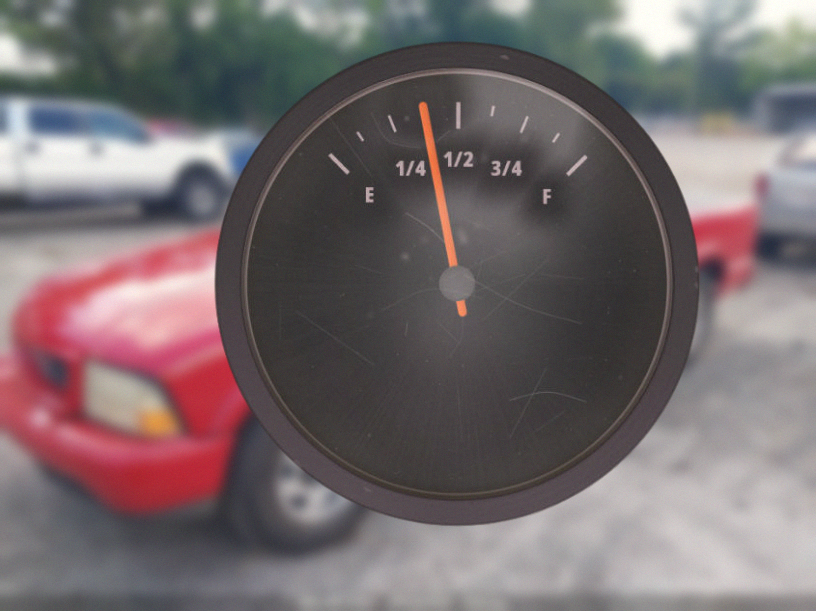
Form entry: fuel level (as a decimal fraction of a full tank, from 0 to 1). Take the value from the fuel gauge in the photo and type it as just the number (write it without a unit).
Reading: 0.375
